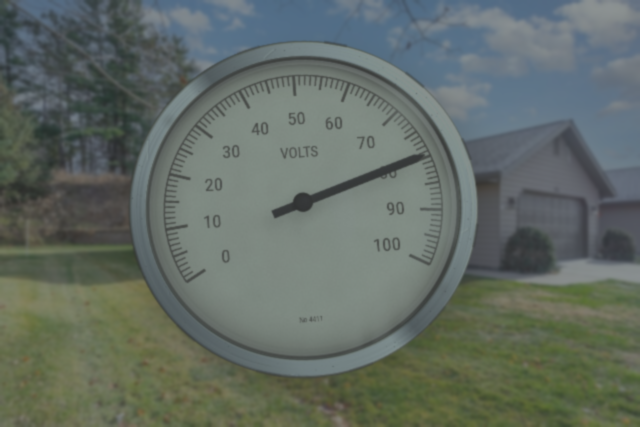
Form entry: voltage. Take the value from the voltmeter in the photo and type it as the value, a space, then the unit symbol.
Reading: 80 V
